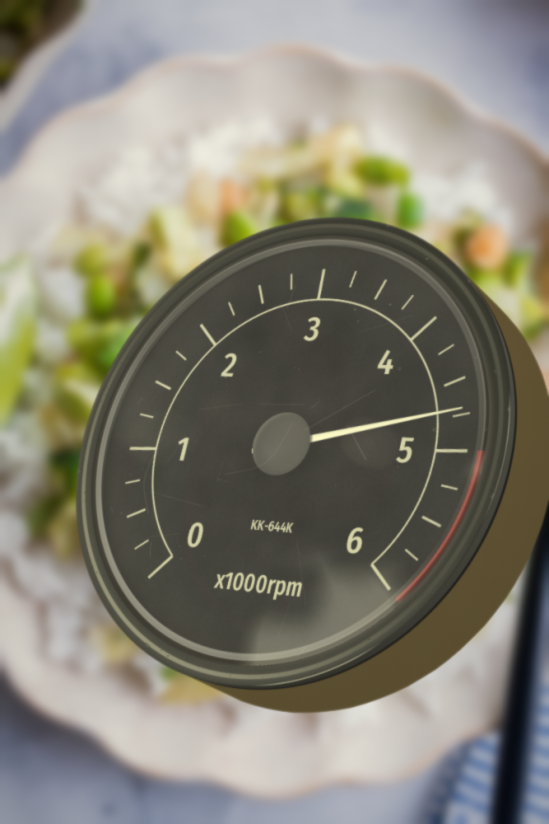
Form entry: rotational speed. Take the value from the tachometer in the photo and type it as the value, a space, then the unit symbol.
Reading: 4750 rpm
